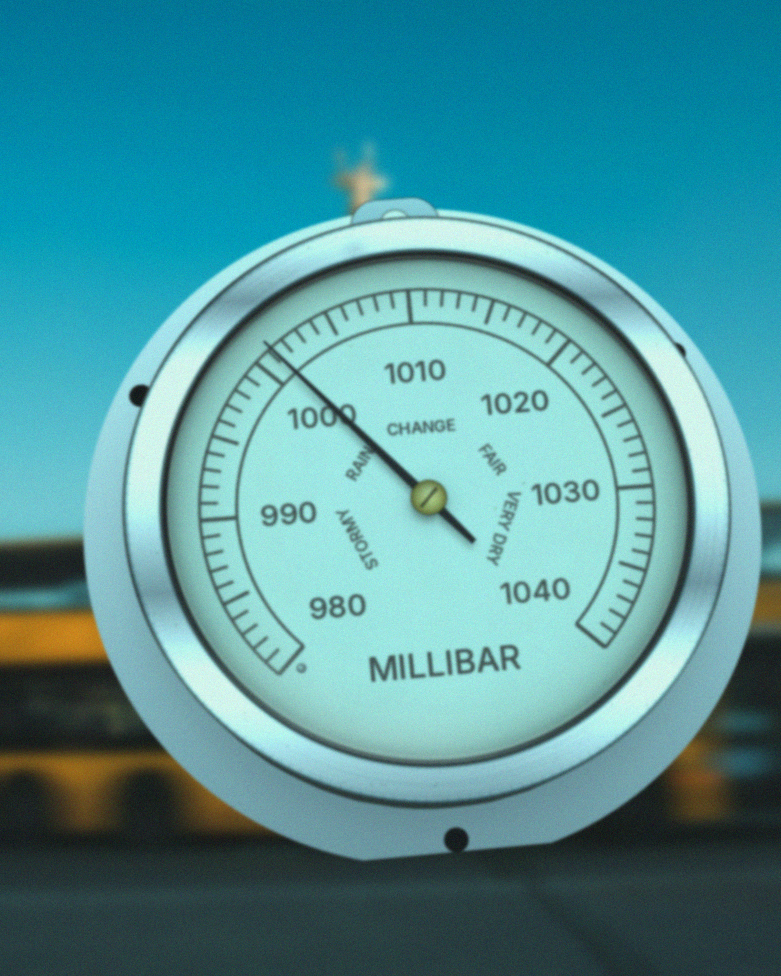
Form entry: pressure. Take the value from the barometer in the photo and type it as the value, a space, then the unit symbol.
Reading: 1001 mbar
